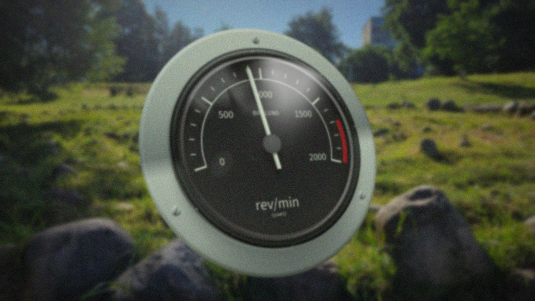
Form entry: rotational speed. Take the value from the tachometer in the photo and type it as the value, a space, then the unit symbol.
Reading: 900 rpm
